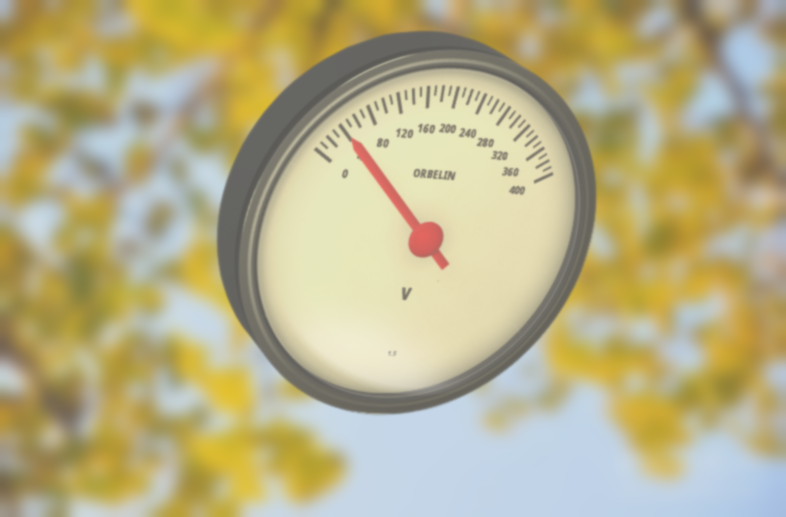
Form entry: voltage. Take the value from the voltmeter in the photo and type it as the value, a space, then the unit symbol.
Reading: 40 V
